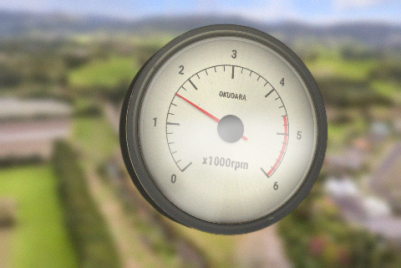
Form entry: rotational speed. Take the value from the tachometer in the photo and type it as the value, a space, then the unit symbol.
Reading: 1600 rpm
